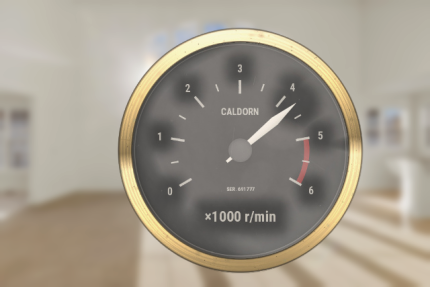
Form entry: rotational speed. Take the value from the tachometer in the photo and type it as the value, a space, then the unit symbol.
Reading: 4250 rpm
